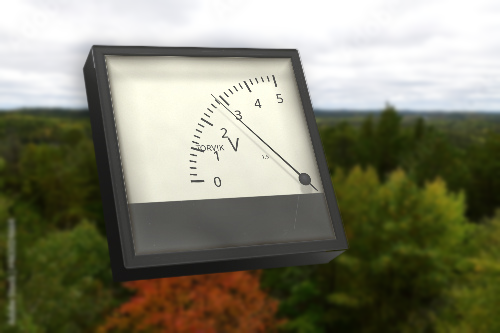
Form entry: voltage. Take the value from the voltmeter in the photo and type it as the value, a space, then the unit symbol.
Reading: 2.8 V
